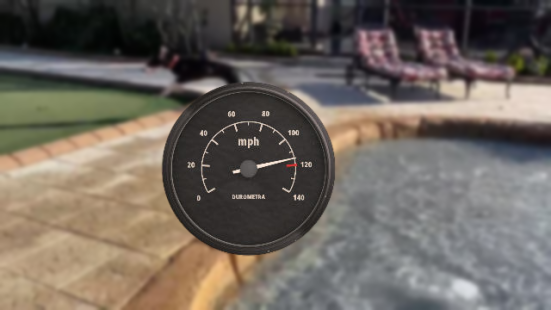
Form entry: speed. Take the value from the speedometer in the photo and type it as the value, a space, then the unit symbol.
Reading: 115 mph
